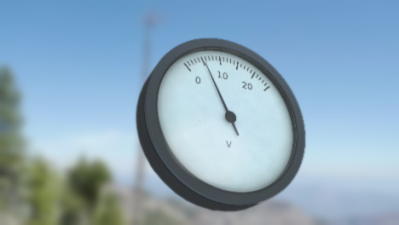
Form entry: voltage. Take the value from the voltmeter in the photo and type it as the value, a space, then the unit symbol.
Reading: 5 V
